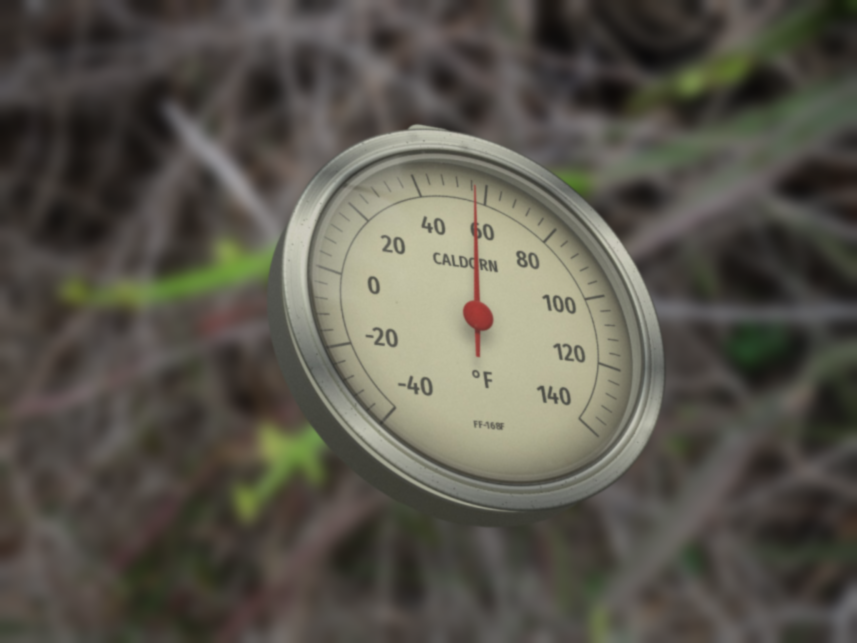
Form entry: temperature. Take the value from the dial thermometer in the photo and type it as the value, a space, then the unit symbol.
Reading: 56 °F
